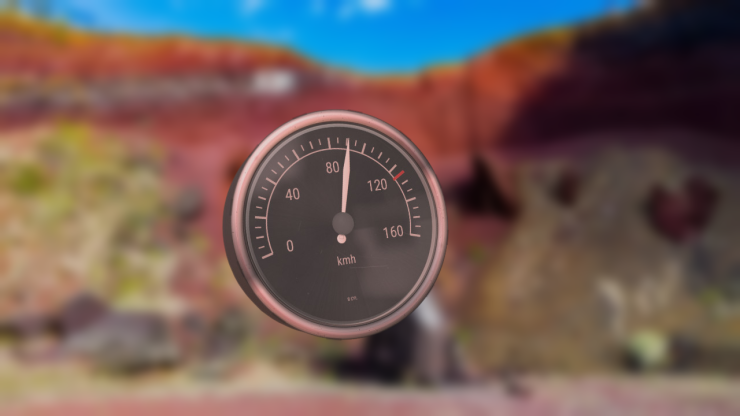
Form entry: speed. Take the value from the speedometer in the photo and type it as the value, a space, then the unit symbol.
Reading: 90 km/h
